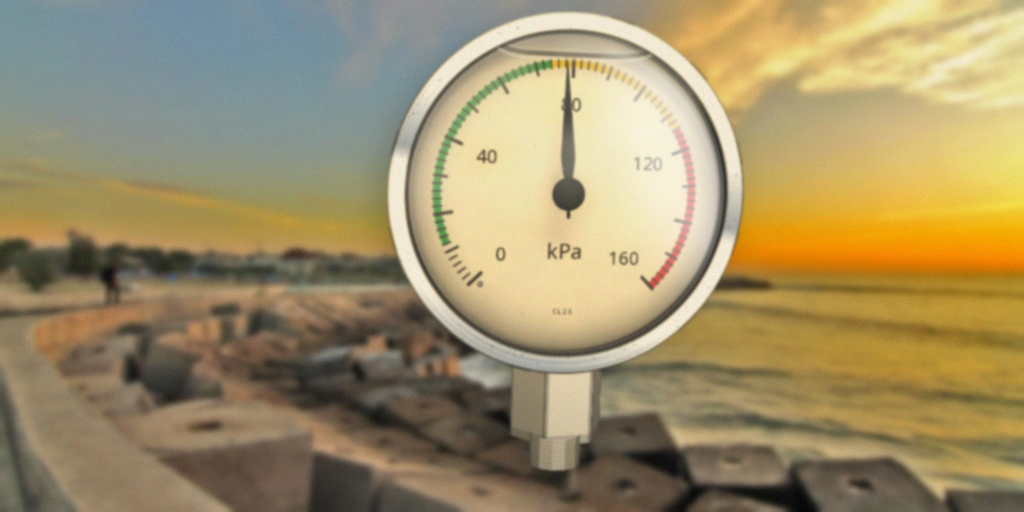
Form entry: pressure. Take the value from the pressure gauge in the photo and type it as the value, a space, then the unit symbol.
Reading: 78 kPa
